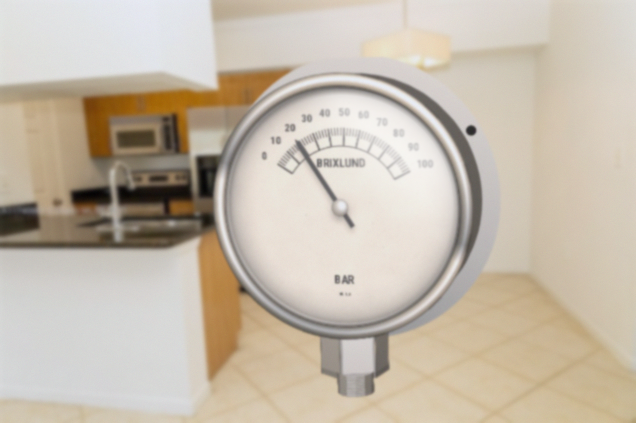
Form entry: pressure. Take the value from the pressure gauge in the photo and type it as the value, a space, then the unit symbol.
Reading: 20 bar
